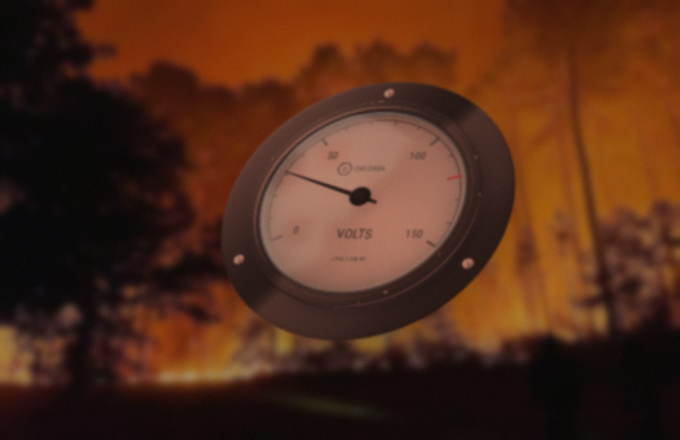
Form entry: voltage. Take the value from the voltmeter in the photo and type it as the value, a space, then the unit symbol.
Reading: 30 V
